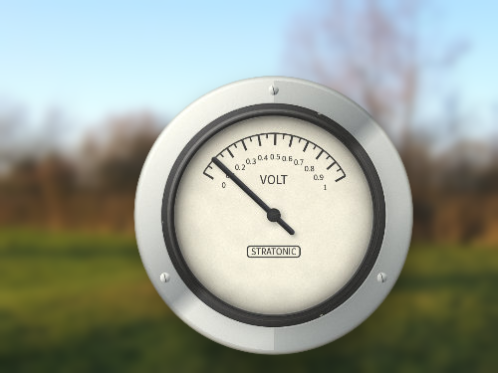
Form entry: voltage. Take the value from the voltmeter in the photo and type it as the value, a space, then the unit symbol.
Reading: 0.1 V
